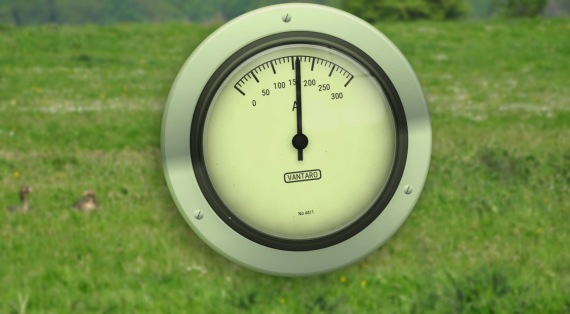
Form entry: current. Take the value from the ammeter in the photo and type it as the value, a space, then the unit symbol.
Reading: 160 A
